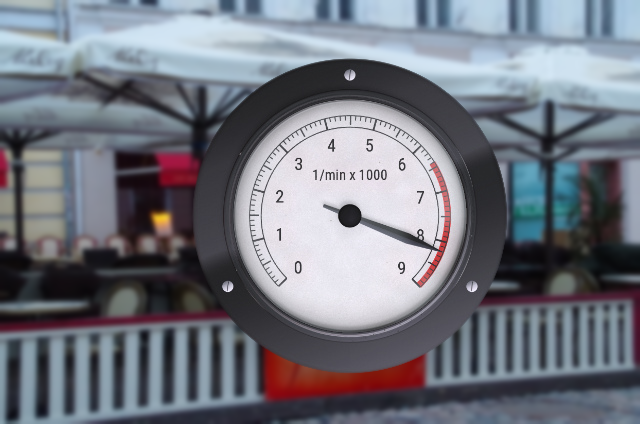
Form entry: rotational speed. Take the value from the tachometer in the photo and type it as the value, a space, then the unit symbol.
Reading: 8200 rpm
